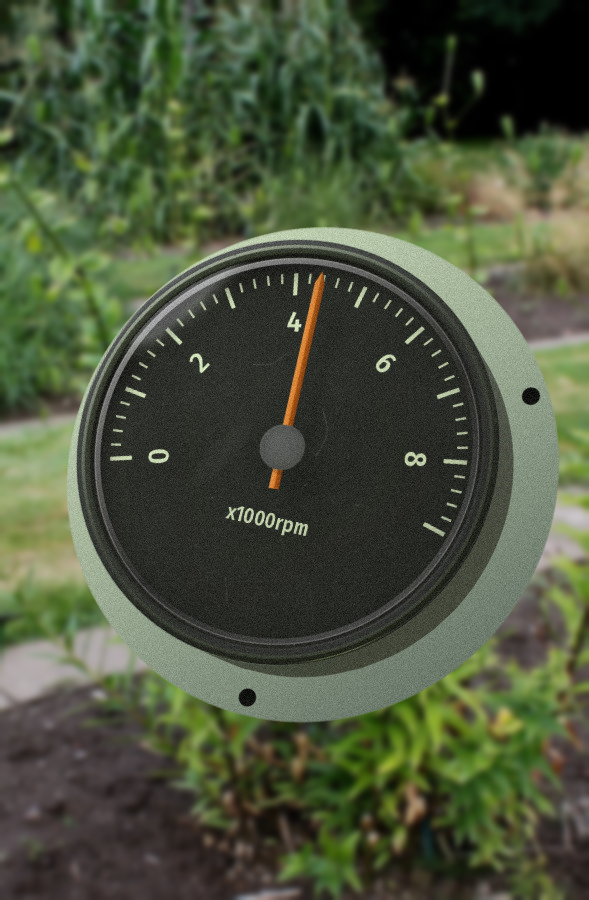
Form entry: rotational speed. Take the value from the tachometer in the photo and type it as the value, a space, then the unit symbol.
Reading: 4400 rpm
